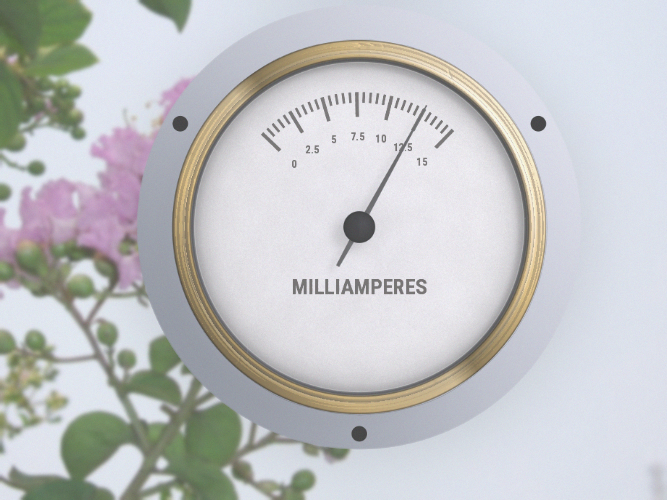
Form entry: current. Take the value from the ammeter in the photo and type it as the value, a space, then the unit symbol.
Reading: 12.5 mA
